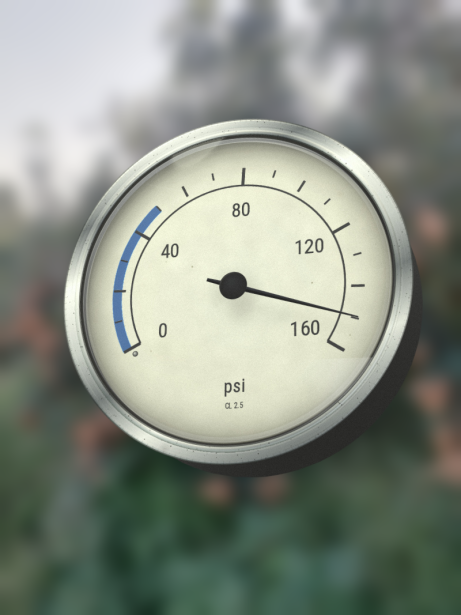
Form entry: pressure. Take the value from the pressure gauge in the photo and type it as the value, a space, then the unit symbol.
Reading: 150 psi
